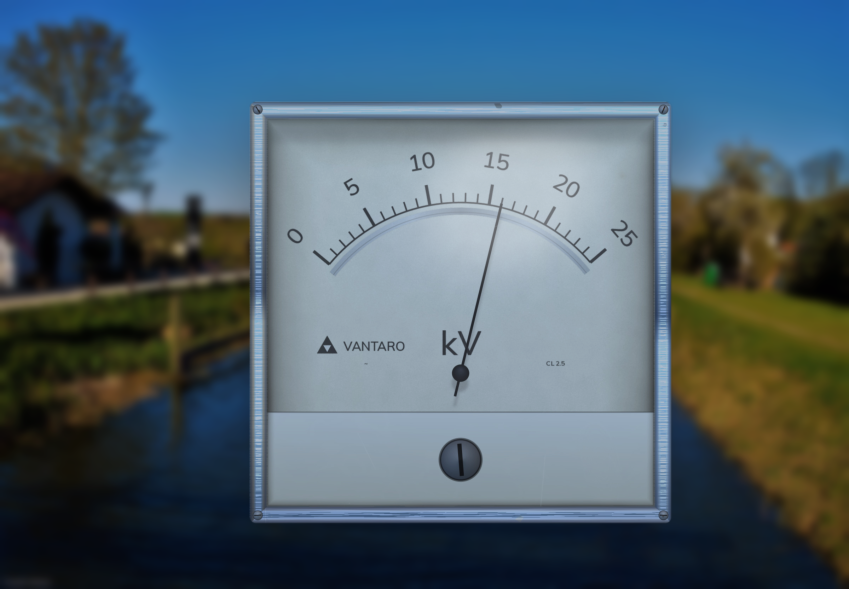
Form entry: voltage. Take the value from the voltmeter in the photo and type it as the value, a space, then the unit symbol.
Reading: 16 kV
